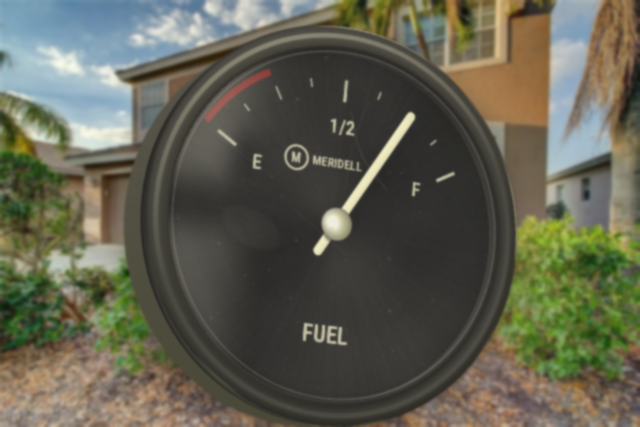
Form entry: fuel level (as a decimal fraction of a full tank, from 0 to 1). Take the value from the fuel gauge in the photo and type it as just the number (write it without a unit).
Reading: 0.75
